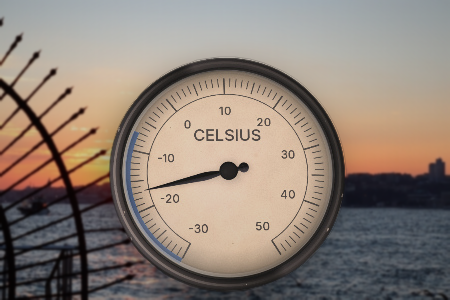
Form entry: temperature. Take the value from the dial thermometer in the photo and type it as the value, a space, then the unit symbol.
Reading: -17 °C
